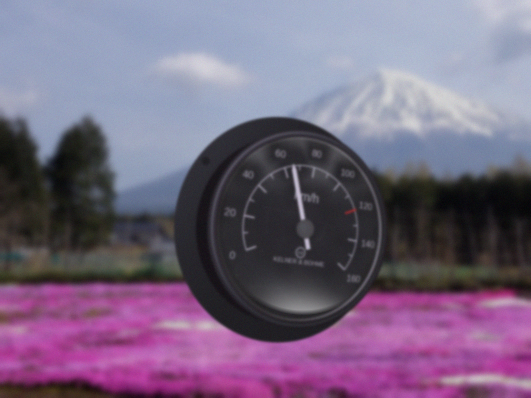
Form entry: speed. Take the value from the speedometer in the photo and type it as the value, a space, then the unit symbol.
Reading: 65 km/h
